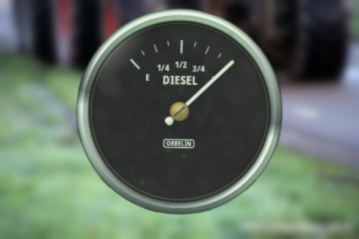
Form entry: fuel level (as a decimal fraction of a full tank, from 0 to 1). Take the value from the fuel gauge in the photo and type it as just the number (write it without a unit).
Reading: 1
